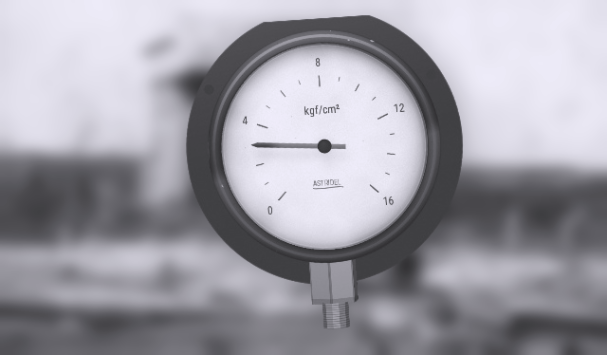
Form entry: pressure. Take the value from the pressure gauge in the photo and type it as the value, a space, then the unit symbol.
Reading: 3 kg/cm²
